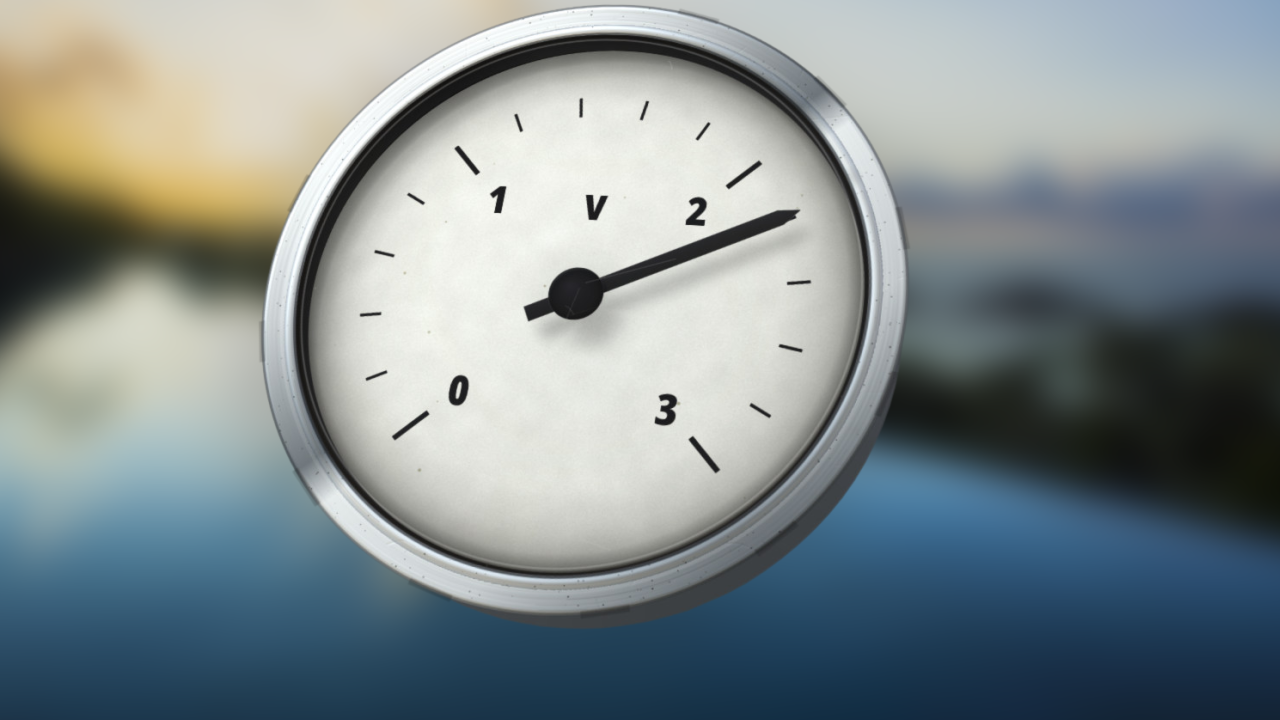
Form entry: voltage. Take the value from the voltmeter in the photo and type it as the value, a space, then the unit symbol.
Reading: 2.2 V
